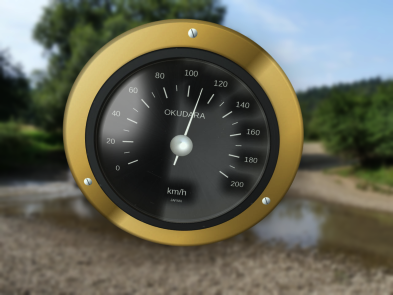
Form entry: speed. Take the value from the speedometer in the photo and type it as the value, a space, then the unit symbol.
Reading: 110 km/h
